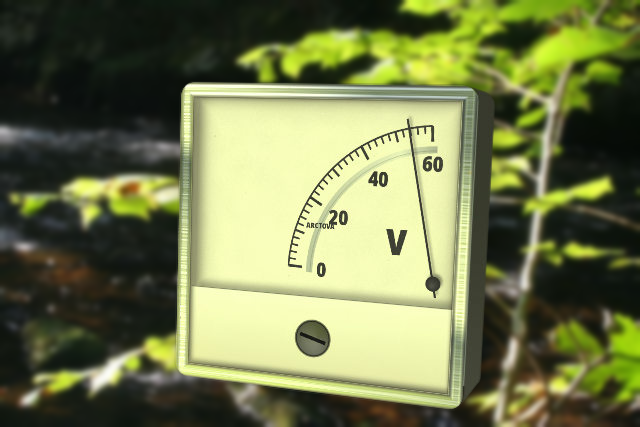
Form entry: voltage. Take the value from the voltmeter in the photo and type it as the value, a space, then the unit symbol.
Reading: 54 V
